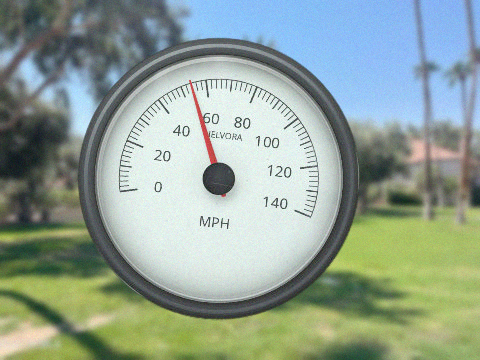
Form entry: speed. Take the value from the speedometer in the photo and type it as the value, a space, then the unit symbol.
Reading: 54 mph
